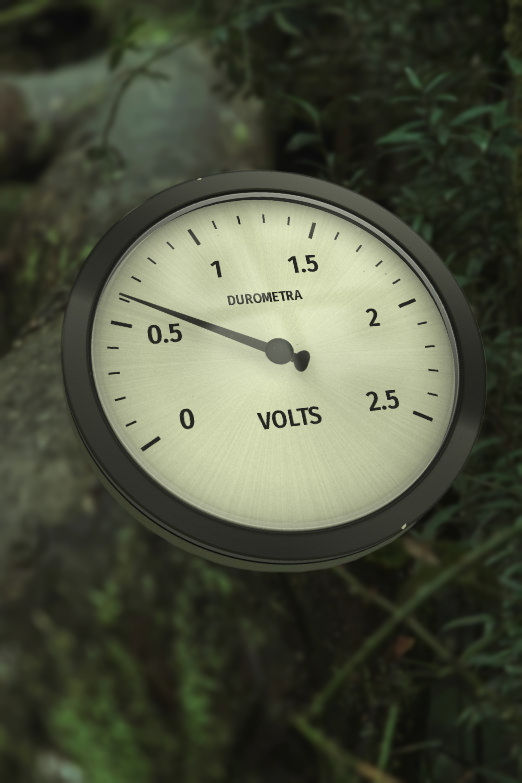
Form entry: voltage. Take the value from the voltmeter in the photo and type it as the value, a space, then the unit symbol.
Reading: 0.6 V
